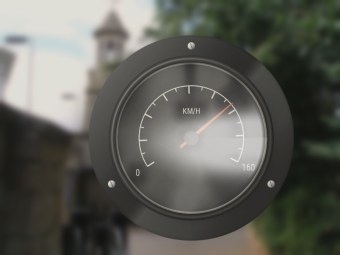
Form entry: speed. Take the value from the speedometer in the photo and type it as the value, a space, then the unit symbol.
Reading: 115 km/h
